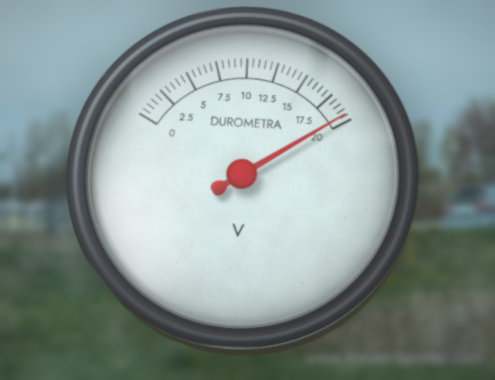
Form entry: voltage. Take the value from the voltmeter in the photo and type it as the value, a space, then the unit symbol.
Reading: 19.5 V
